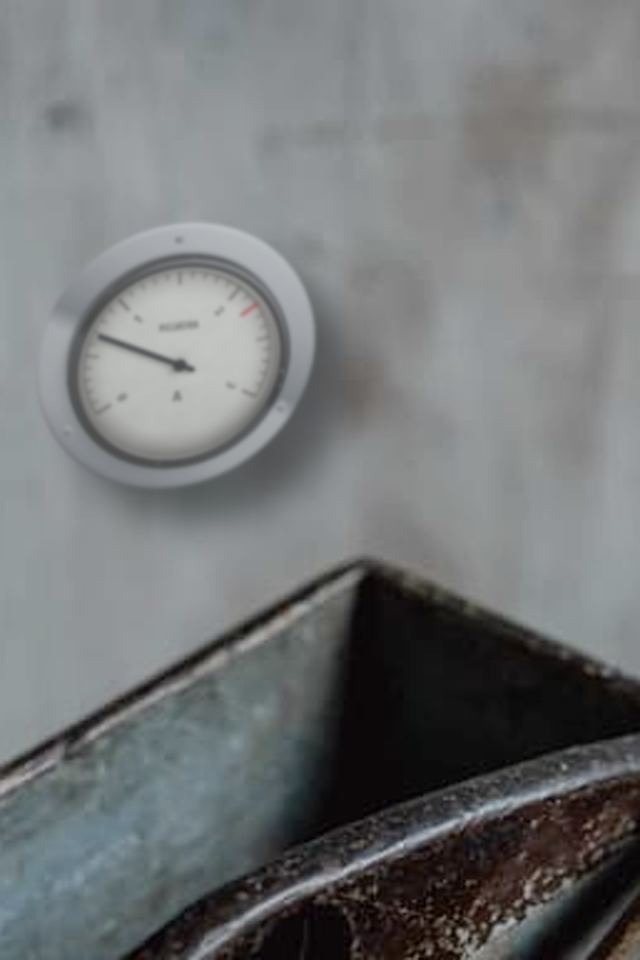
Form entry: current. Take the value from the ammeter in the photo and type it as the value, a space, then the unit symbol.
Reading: 0.7 A
